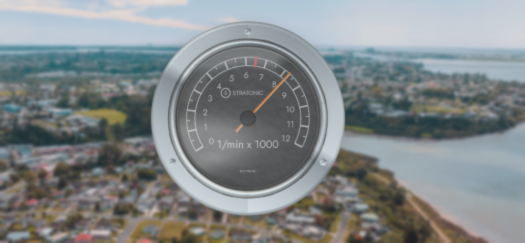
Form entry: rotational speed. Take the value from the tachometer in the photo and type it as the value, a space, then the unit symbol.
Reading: 8250 rpm
